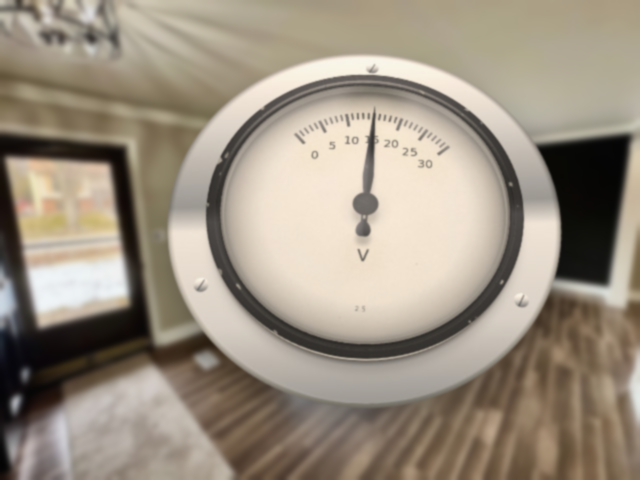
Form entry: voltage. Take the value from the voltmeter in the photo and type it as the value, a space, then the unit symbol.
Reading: 15 V
